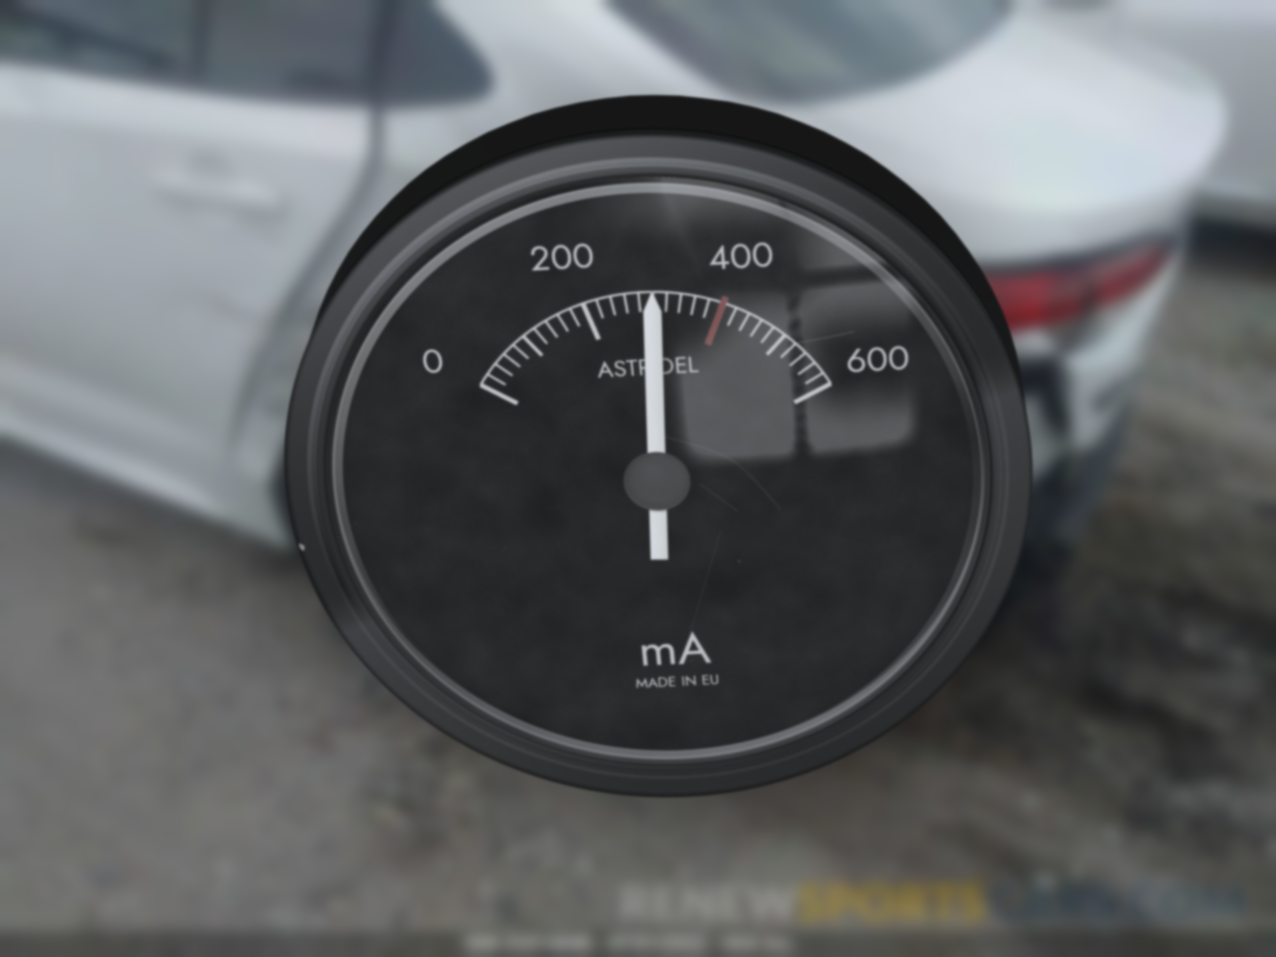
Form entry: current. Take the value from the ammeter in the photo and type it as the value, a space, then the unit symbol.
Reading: 300 mA
